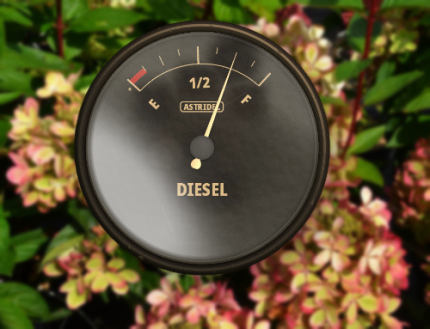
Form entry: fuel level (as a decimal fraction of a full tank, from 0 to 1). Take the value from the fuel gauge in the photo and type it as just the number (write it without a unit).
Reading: 0.75
